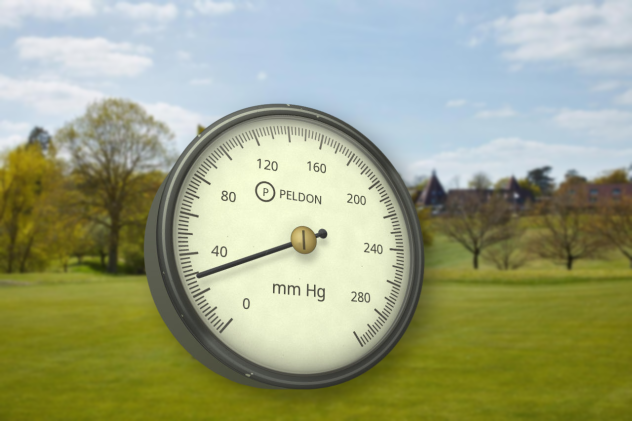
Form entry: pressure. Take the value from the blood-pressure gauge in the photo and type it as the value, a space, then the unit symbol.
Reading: 28 mmHg
